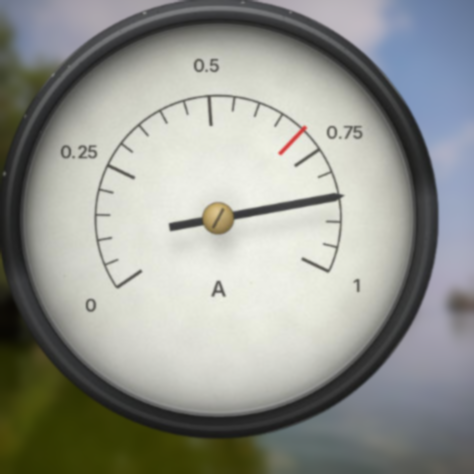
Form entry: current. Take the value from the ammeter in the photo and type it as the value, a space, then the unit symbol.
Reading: 0.85 A
